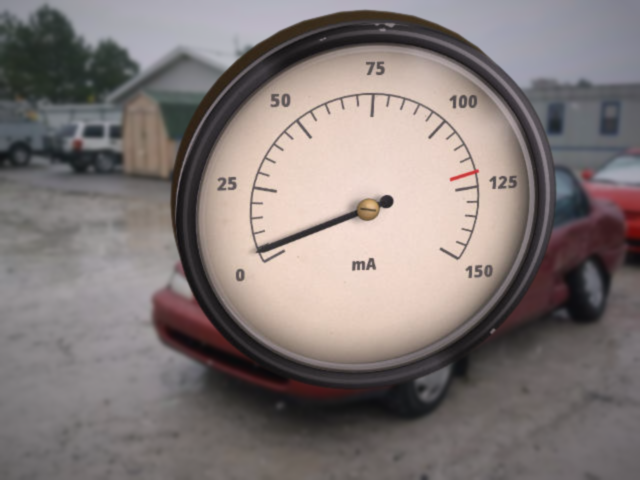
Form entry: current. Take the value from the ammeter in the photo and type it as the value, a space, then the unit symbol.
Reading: 5 mA
